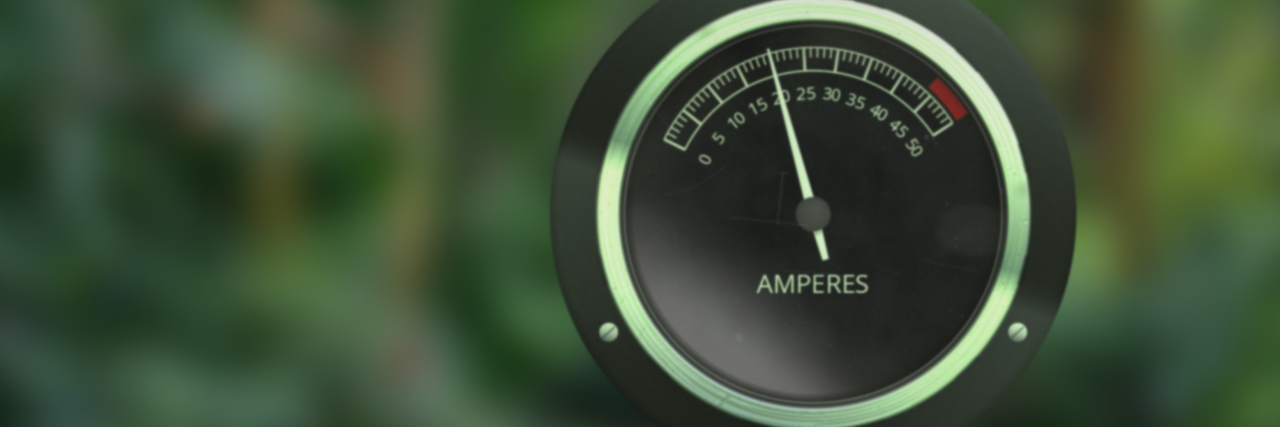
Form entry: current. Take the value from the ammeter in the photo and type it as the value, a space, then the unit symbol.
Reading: 20 A
